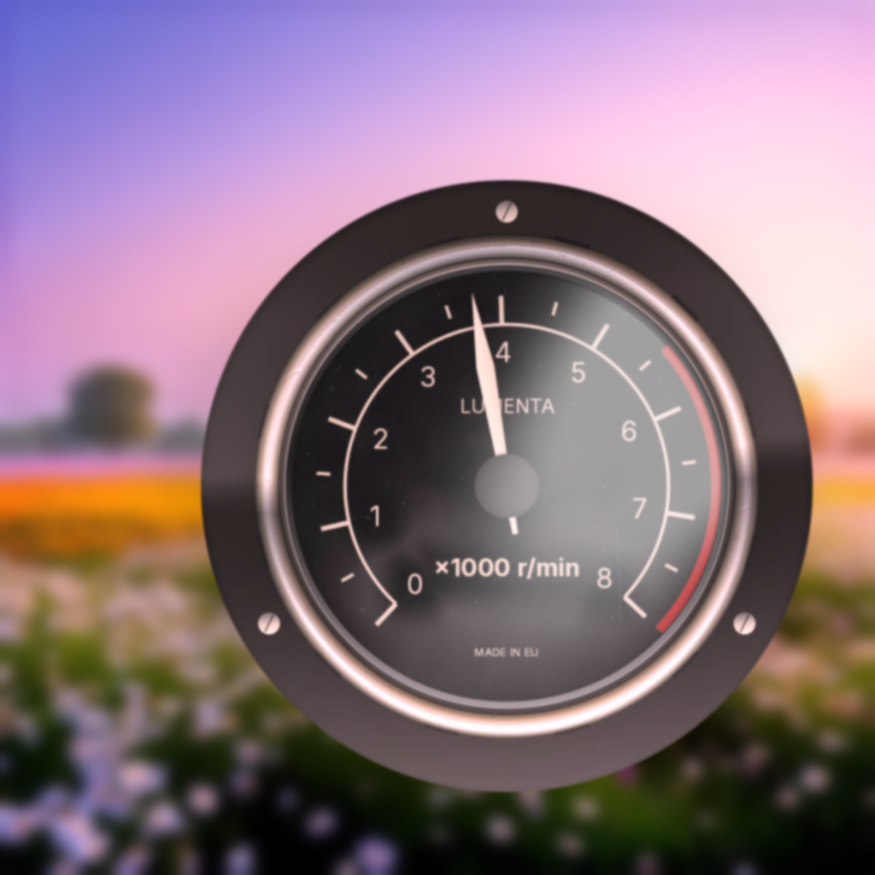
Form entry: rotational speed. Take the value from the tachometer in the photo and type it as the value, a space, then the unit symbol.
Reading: 3750 rpm
